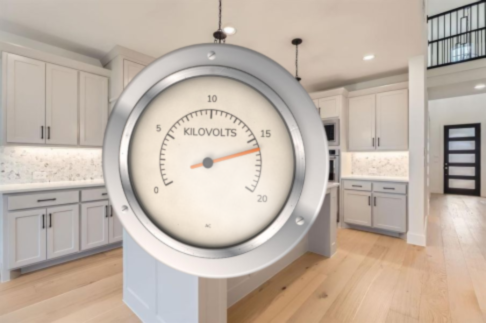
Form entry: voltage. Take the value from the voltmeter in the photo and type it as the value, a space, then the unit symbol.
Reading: 16 kV
